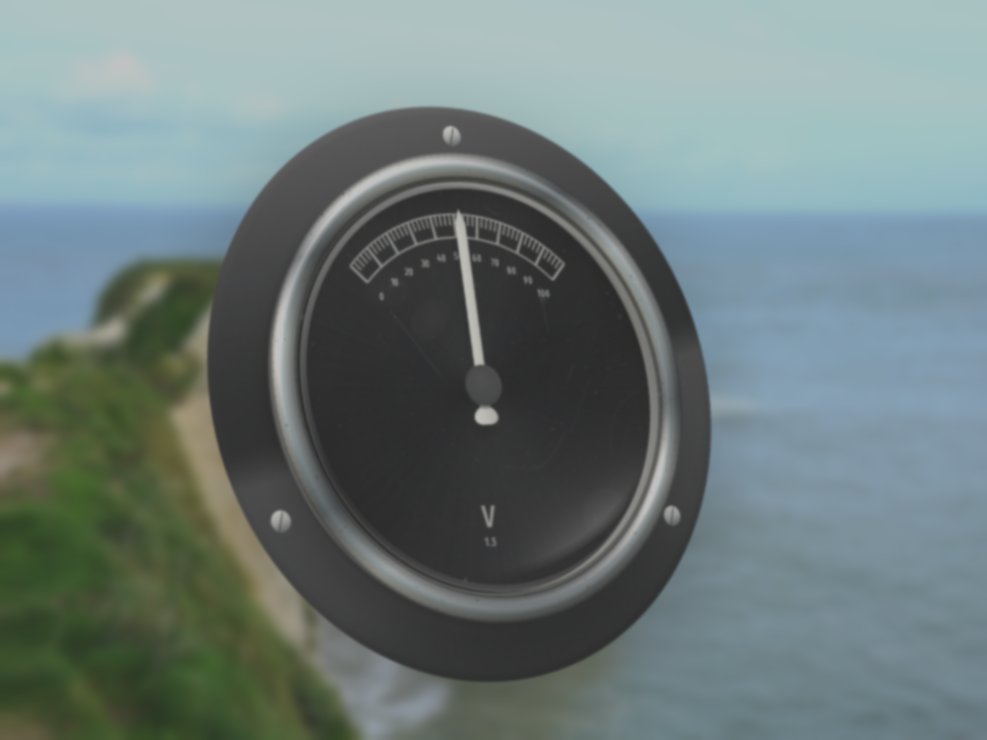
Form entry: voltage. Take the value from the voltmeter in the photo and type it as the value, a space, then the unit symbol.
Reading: 50 V
